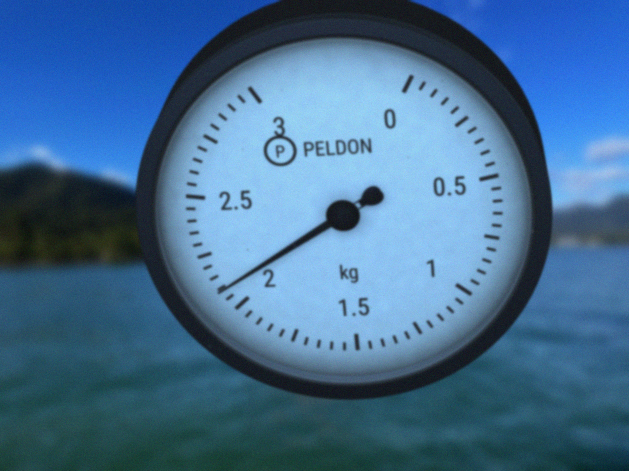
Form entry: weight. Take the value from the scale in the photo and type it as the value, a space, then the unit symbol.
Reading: 2.1 kg
